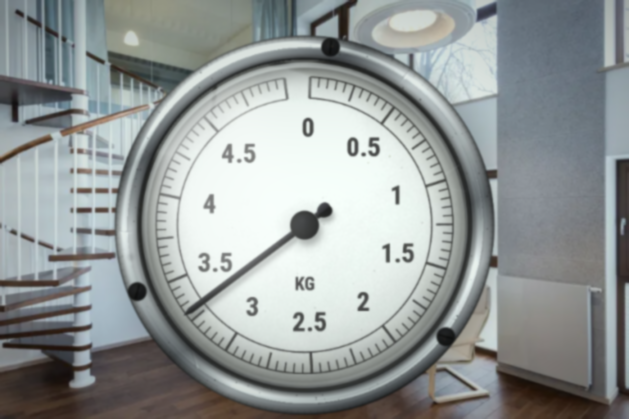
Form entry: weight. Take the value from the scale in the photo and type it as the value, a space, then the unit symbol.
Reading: 3.3 kg
